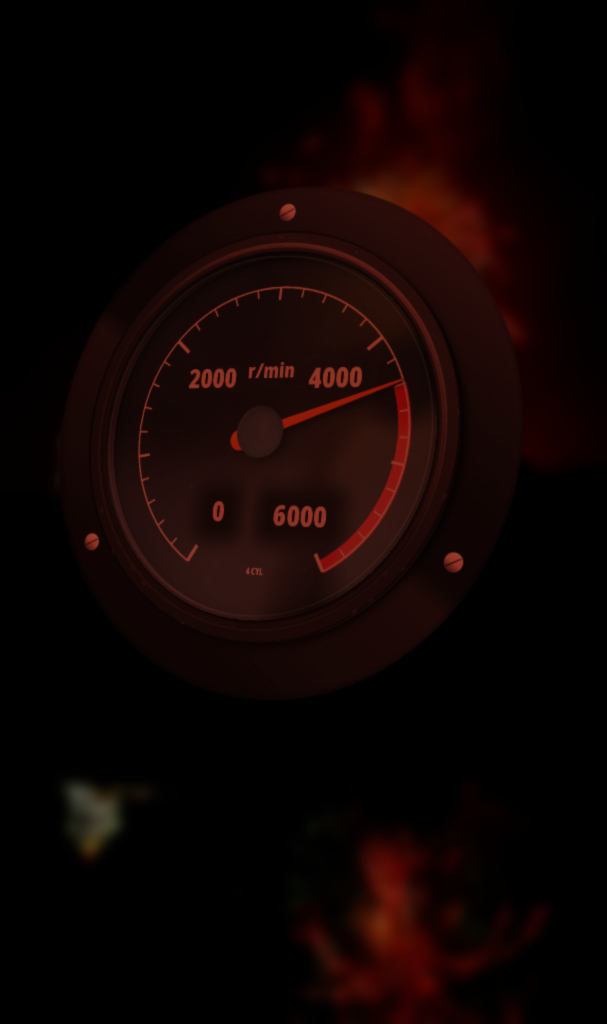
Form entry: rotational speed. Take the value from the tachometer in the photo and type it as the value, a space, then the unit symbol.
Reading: 4400 rpm
